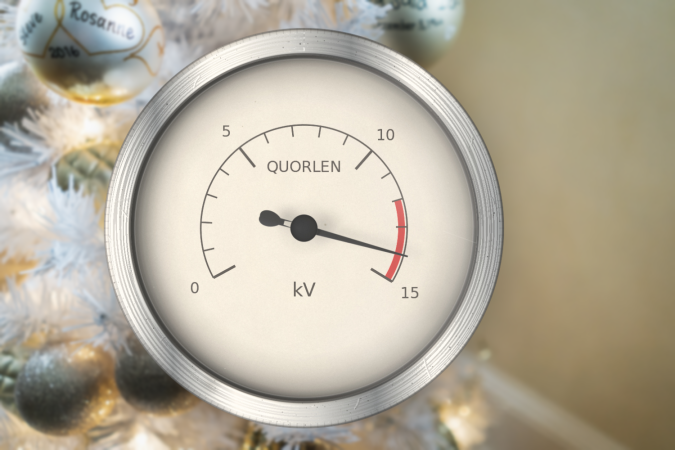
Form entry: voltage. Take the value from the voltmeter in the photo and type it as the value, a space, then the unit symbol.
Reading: 14 kV
